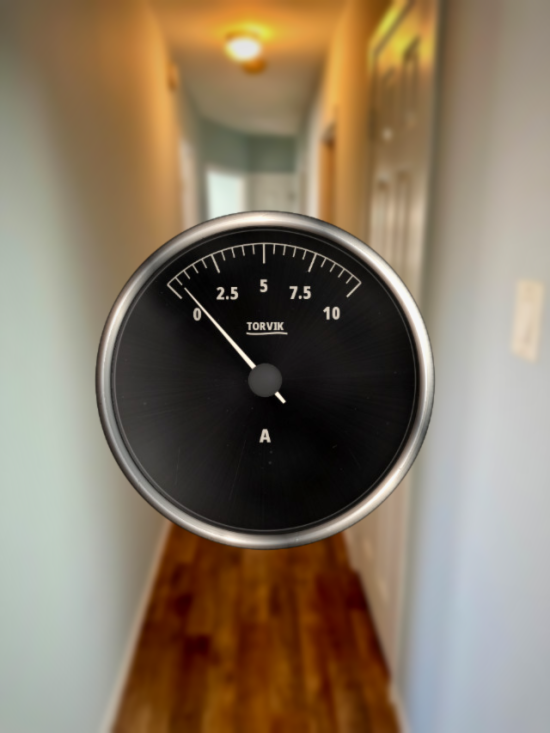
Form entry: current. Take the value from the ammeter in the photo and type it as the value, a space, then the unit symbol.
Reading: 0.5 A
